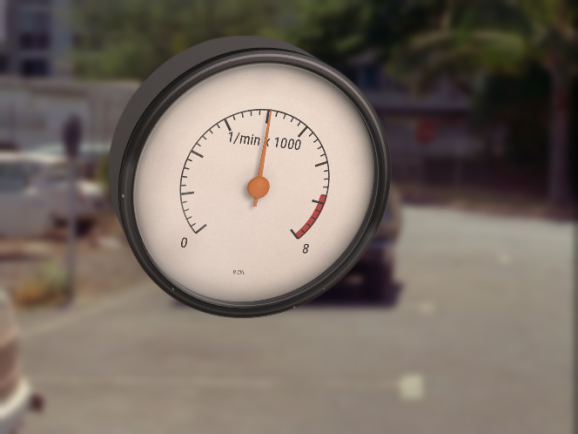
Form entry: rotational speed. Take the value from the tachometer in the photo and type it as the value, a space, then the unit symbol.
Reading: 4000 rpm
